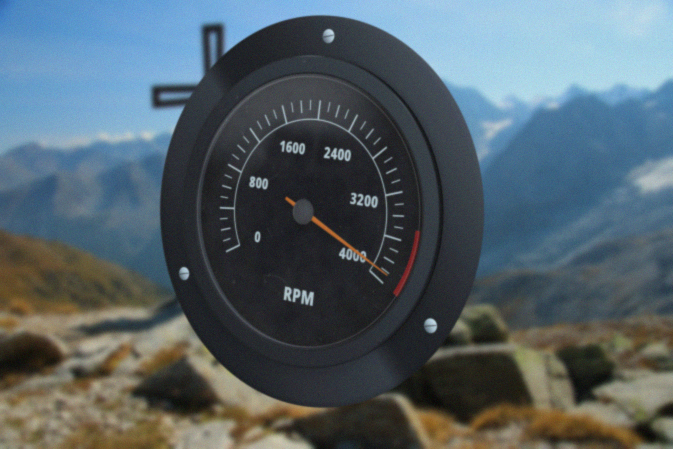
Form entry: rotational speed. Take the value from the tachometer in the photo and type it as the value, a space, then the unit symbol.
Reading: 3900 rpm
